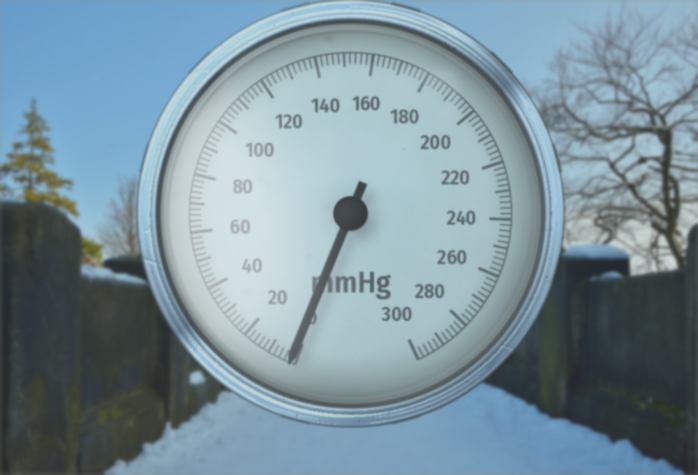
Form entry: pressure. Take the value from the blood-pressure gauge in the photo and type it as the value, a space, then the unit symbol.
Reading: 2 mmHg
